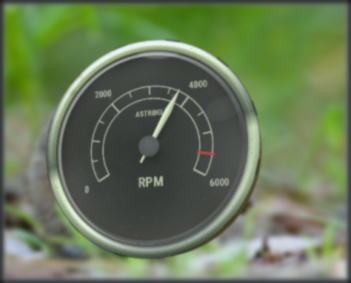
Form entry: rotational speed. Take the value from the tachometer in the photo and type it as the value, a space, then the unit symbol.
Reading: 3750 rpm
